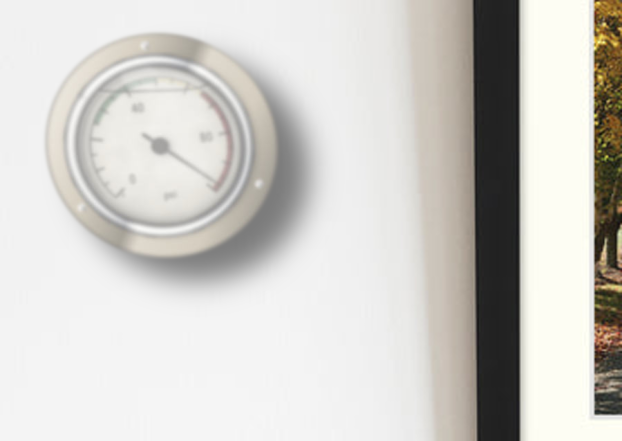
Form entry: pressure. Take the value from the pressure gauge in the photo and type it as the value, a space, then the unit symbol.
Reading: 97.5 psi
